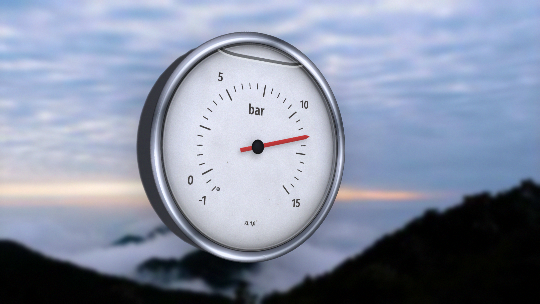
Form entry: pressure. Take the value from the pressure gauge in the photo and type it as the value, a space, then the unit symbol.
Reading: 11.5 bar
